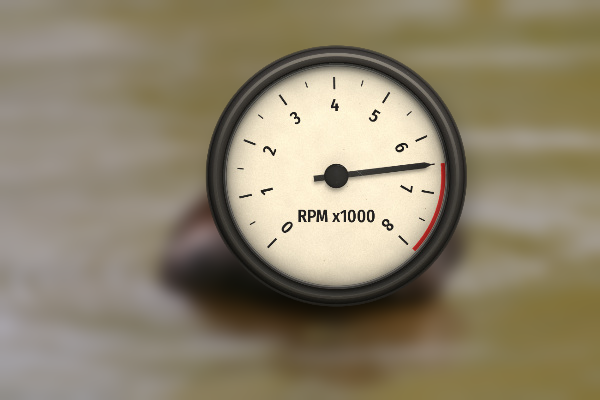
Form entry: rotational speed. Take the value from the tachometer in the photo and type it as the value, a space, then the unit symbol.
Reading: 6500 rpm
